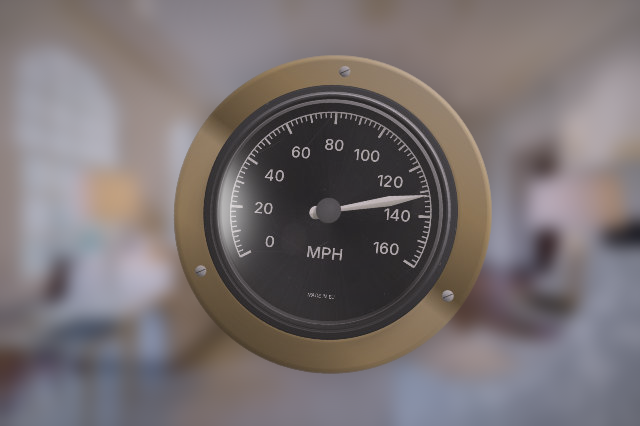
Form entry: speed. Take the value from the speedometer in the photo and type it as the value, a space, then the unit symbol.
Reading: 132 mph
